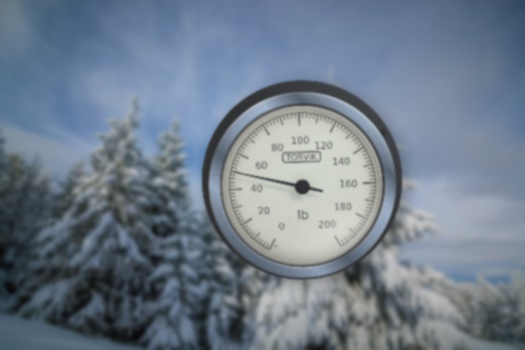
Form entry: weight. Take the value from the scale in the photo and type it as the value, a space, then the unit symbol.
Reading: 50 lb
